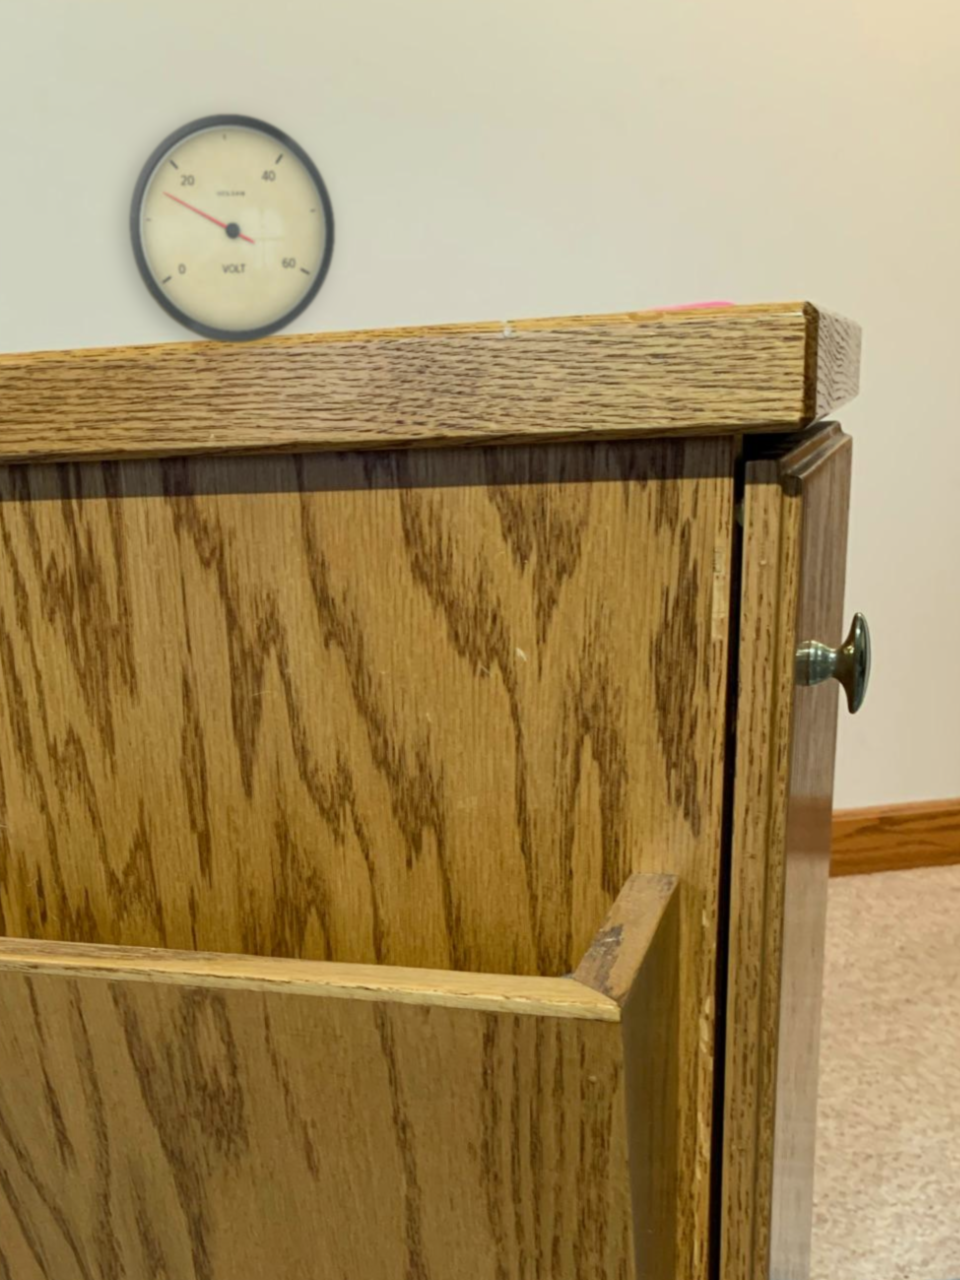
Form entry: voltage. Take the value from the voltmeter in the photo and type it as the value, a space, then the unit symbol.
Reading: 15 V
